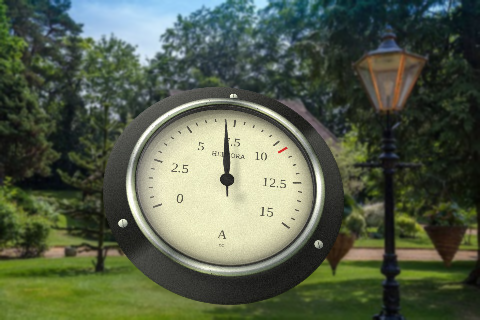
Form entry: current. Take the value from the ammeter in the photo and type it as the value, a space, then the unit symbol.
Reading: 7 A
